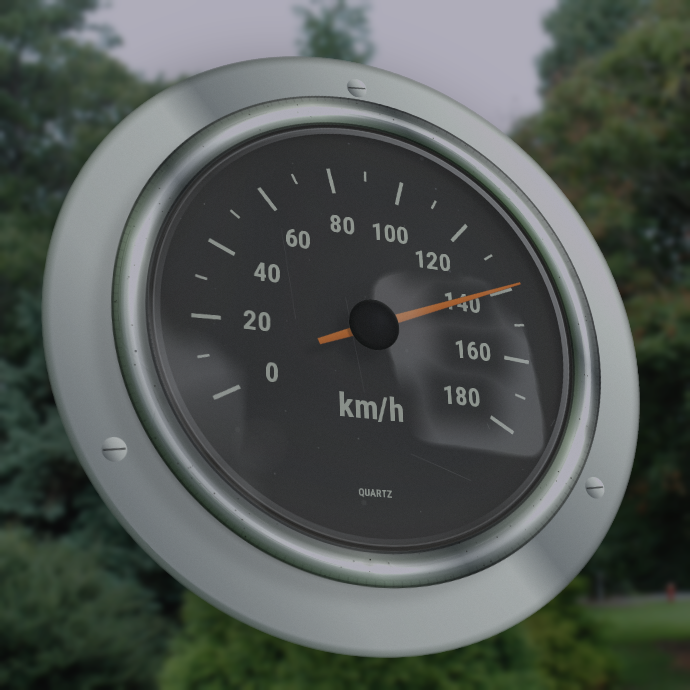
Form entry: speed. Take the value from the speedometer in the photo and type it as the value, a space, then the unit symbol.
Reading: 140 km/h
